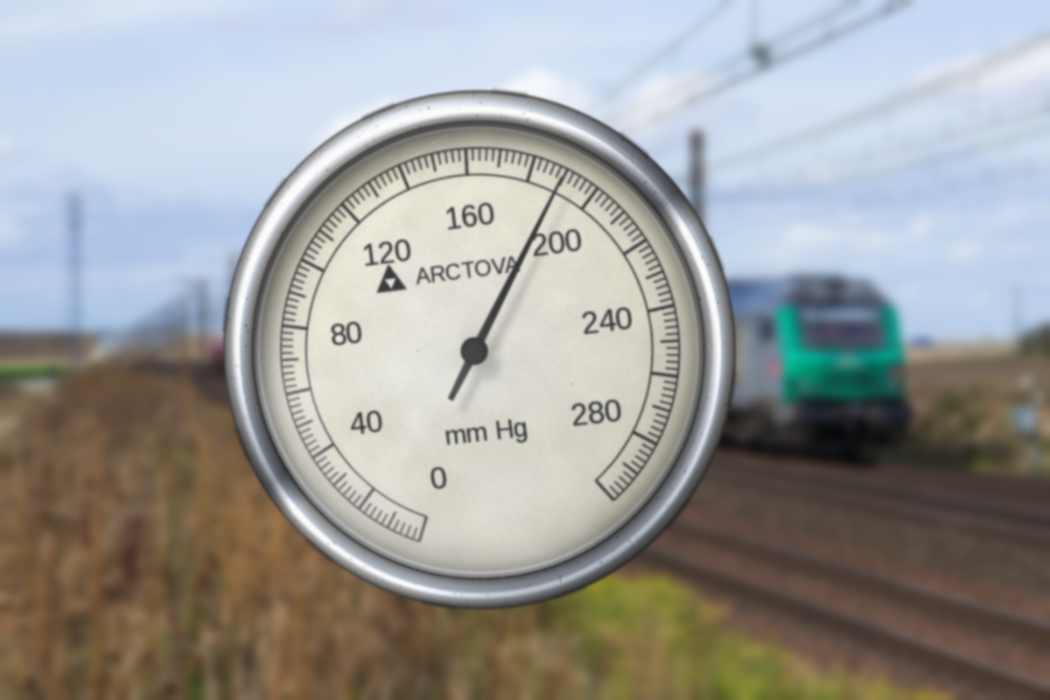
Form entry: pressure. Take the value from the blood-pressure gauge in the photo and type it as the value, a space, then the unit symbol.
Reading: 190 mmHg
